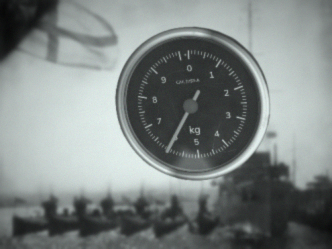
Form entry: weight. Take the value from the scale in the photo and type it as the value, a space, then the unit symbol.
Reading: 6 kg
